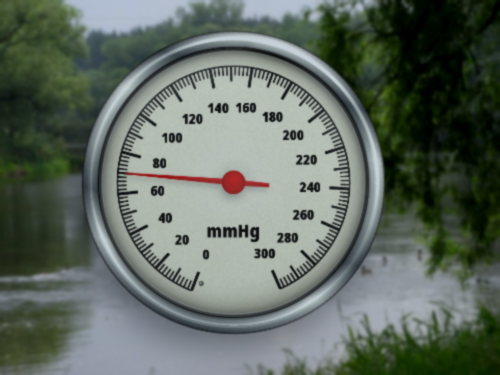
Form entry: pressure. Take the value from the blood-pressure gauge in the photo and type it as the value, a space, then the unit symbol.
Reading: 70 mmHg
